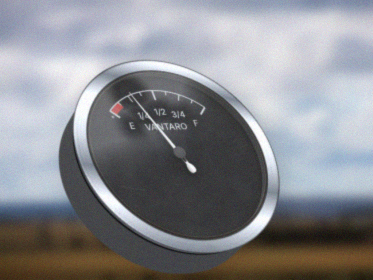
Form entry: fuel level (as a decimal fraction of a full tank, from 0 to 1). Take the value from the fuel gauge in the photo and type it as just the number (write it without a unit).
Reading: 0.25
